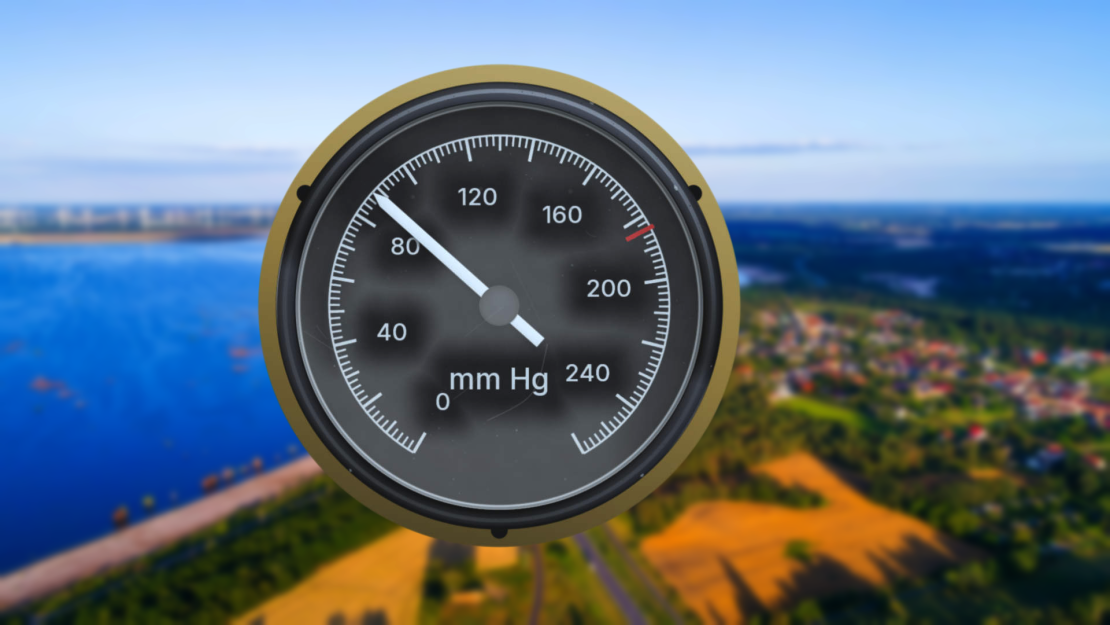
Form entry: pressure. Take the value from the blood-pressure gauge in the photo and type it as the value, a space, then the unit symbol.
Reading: 88 mmHg
